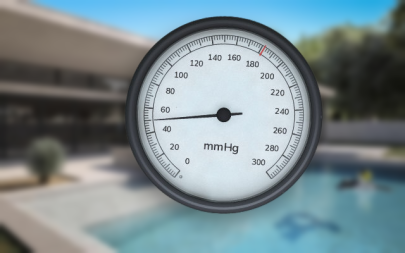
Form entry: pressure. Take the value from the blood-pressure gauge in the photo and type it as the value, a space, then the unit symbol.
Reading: 50 mmHg
